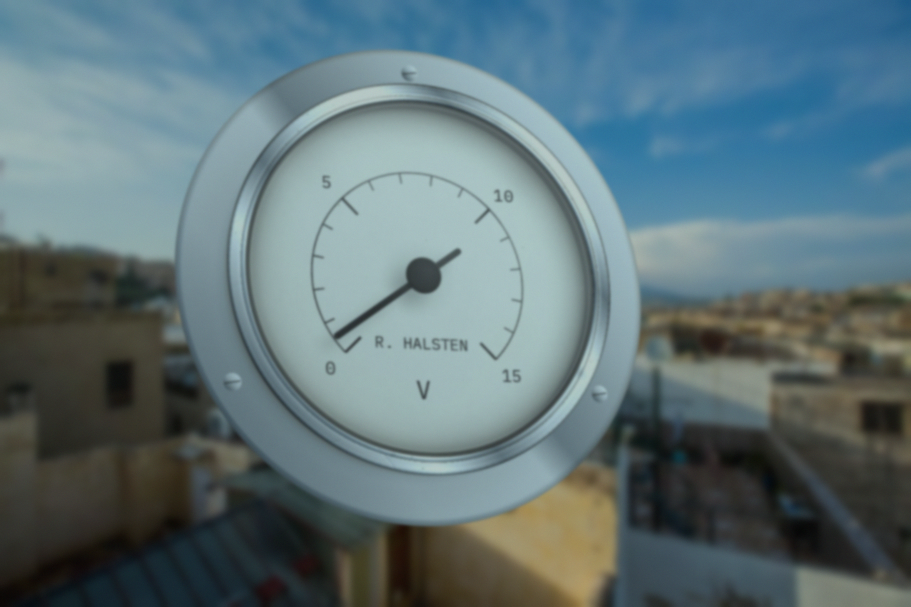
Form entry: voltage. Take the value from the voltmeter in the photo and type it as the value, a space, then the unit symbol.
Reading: 0.5 V
